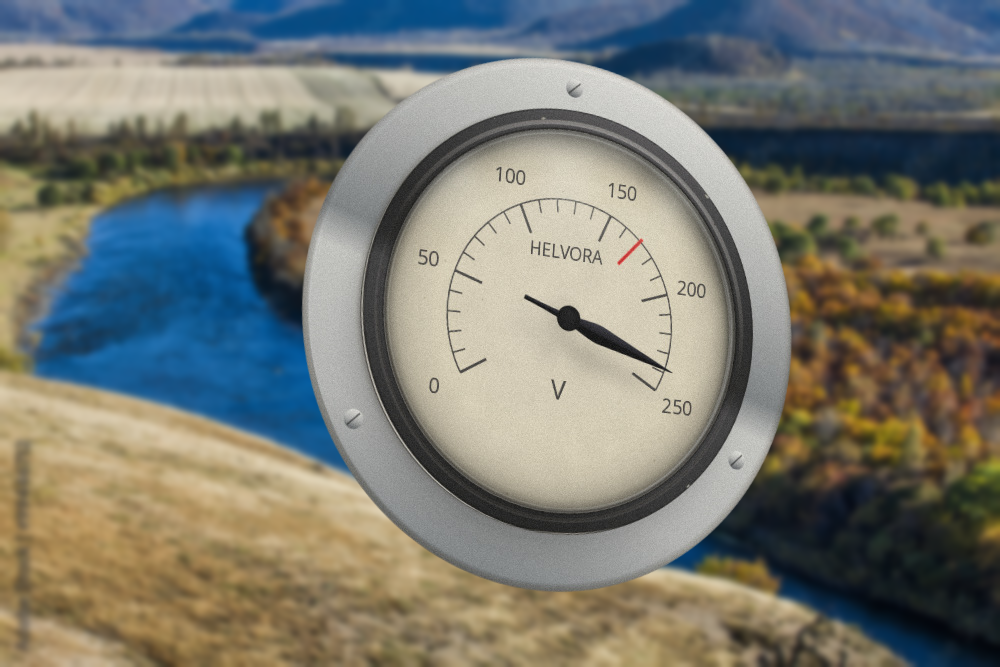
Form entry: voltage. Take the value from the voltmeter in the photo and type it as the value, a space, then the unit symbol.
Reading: 240 V
